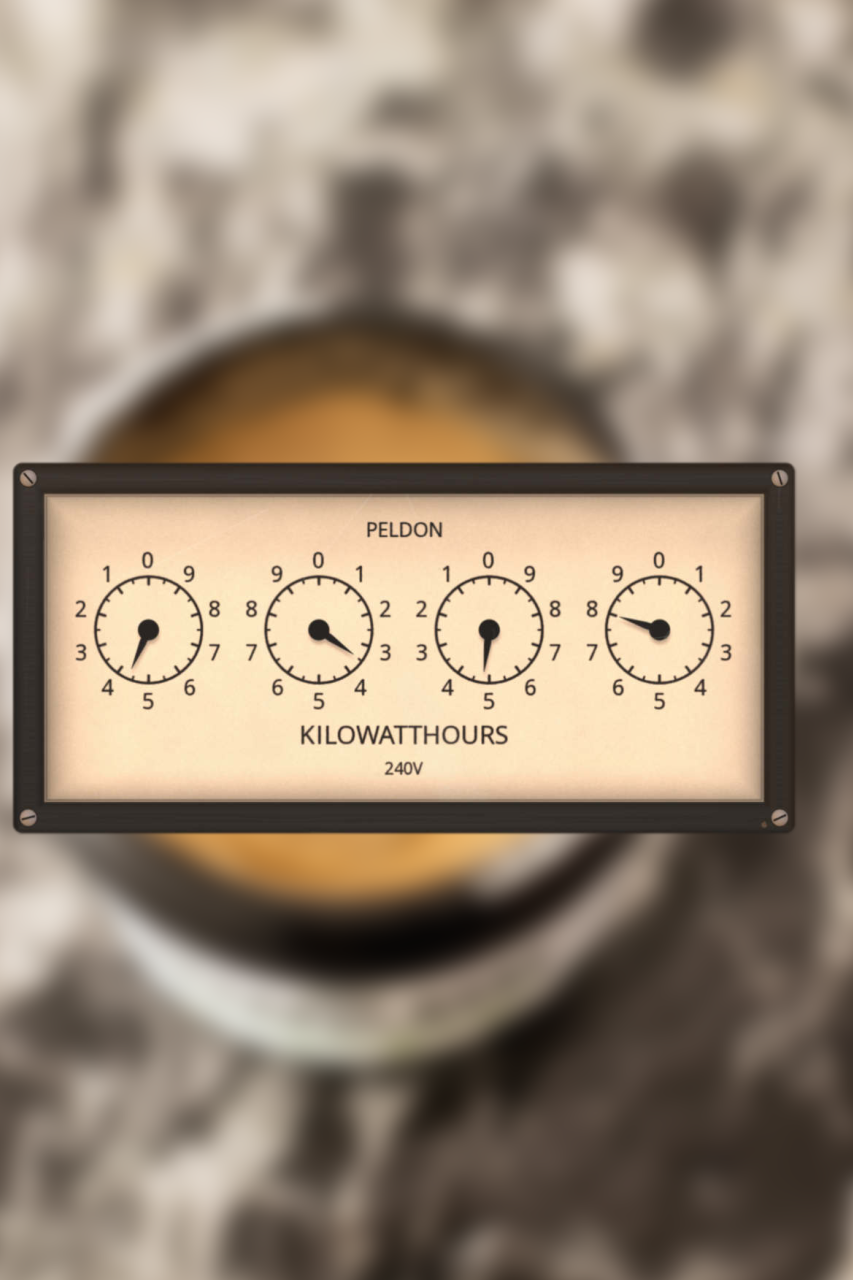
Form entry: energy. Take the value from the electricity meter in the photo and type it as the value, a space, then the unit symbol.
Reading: 4348 kWh
